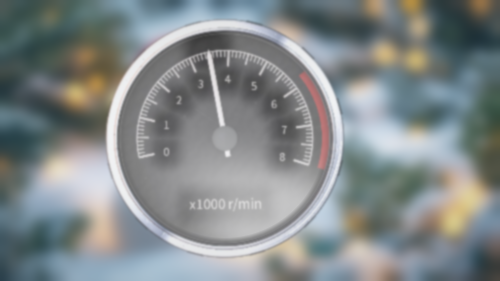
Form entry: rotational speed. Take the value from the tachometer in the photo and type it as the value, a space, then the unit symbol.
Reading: 3500 rpm
